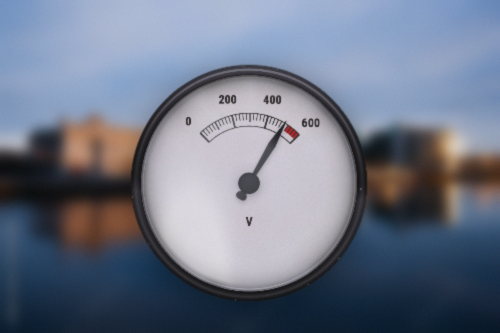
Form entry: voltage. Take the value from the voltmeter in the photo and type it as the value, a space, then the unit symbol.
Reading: 500 V
